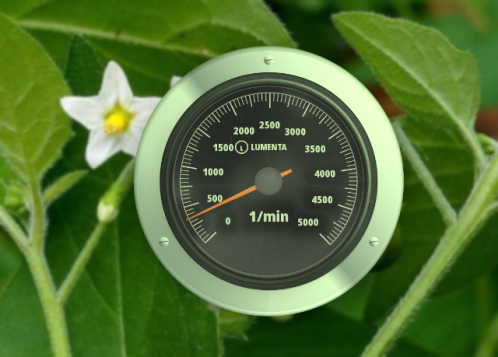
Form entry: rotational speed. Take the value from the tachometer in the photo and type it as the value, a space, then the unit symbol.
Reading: 350 rpm
